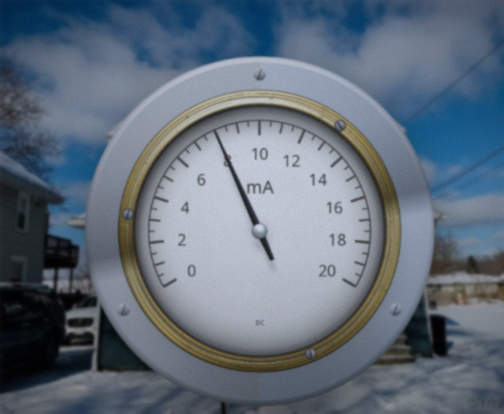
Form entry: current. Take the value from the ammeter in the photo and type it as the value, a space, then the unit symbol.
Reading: 8 mA
